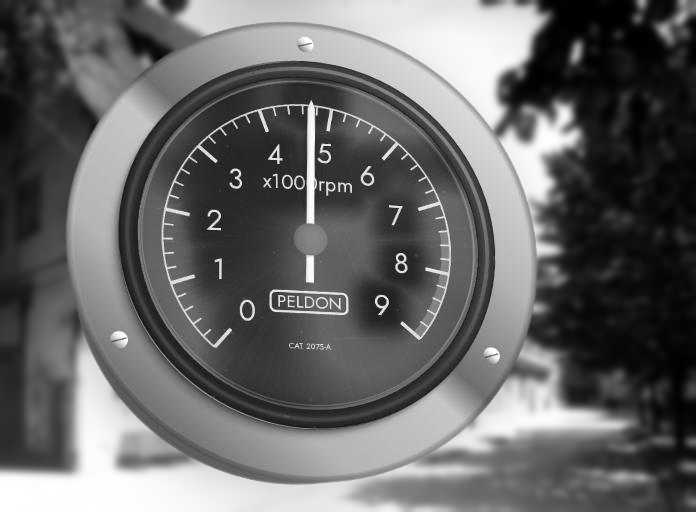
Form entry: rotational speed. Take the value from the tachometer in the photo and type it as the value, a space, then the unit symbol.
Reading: 4700 rpm
